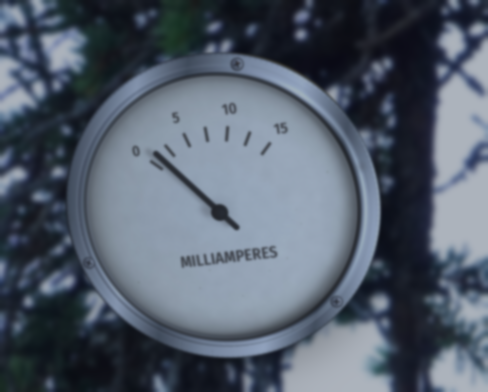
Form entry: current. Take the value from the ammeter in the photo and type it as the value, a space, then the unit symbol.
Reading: 1.25 mA
